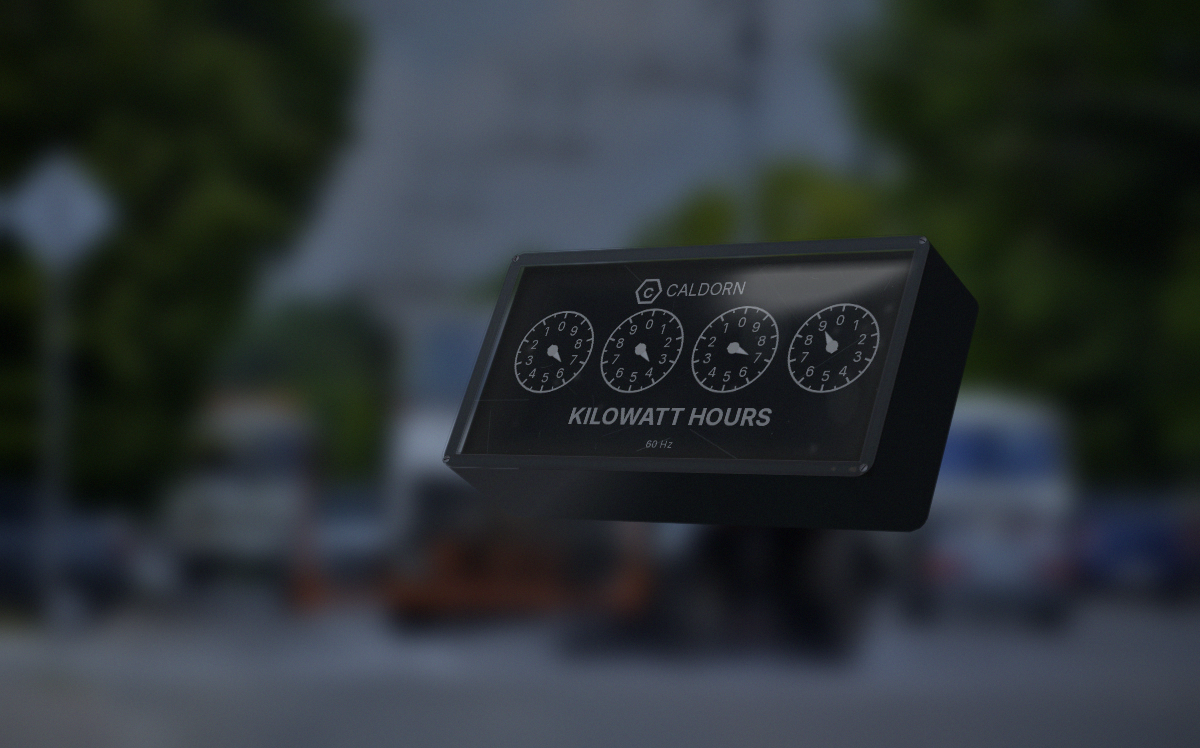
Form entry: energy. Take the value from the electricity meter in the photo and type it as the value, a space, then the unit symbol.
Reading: 6369 kWh
